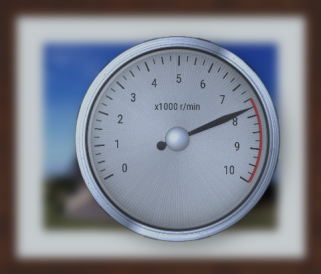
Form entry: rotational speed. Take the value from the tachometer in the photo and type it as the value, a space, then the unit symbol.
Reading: 7750 rpm
